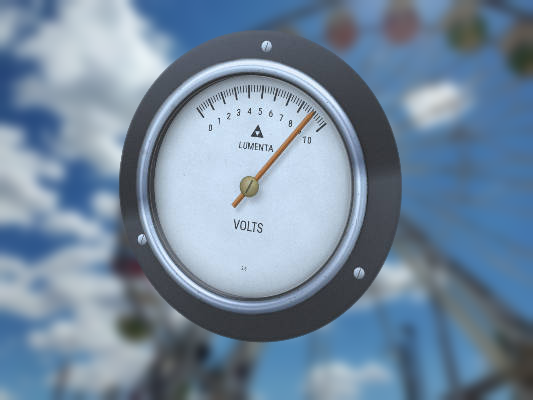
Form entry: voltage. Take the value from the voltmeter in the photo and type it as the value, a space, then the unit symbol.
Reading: 9 V
